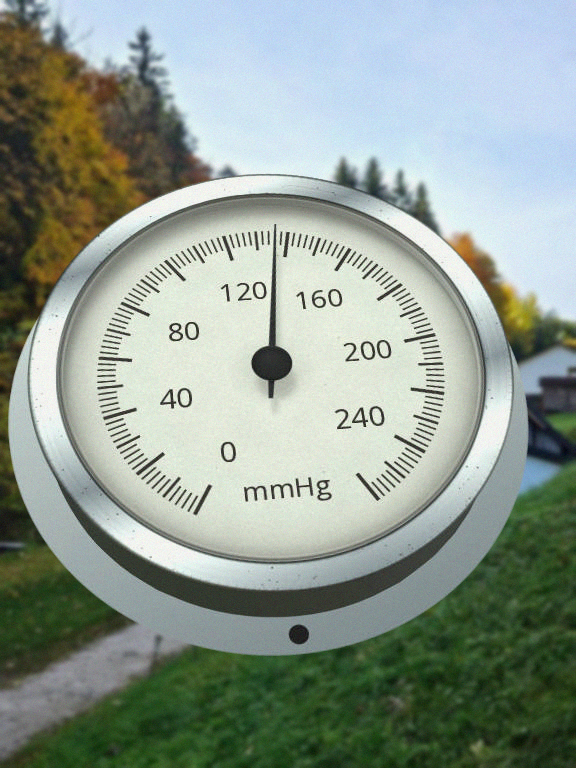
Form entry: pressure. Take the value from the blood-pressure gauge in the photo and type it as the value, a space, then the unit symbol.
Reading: 136 mmHg
